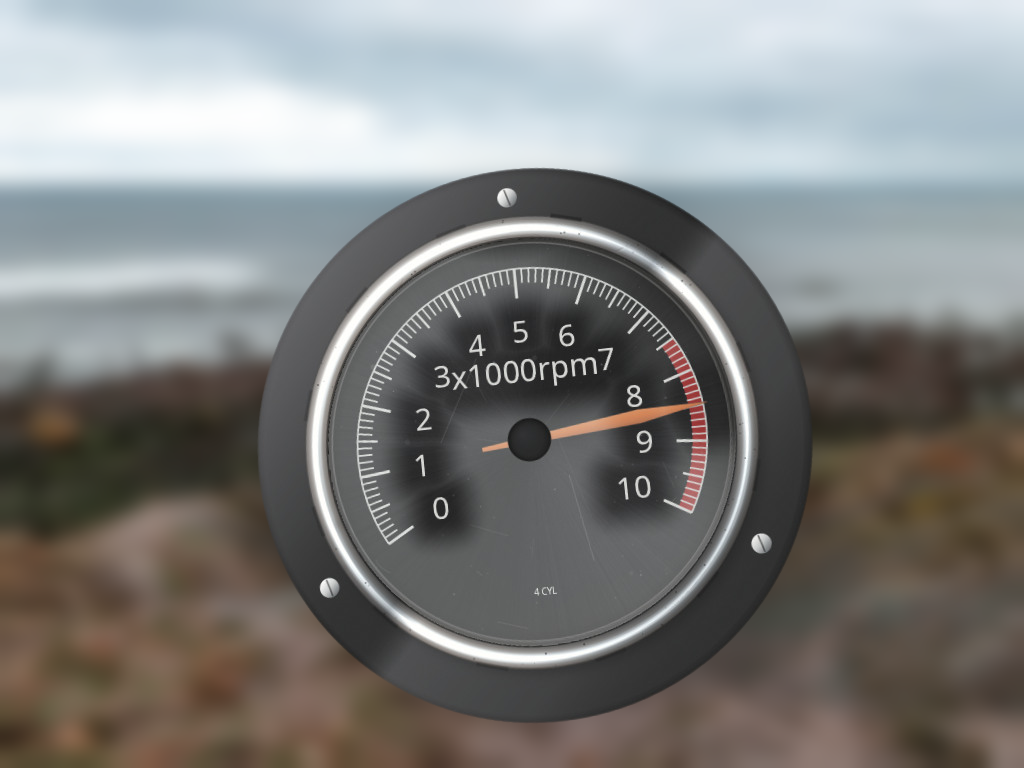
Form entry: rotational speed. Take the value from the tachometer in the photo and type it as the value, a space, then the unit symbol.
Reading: 8500 rpm
